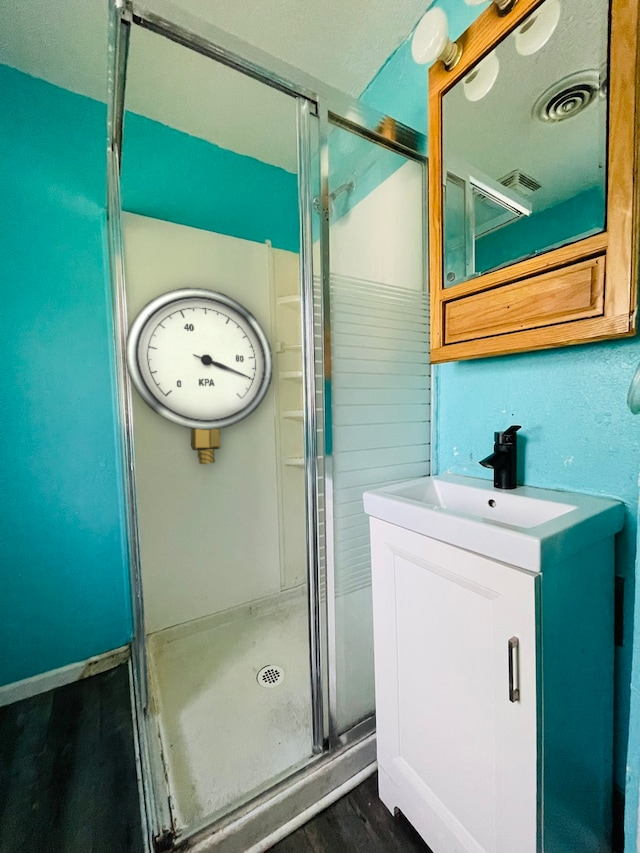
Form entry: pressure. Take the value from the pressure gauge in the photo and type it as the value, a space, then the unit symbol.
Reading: 90 kPa
